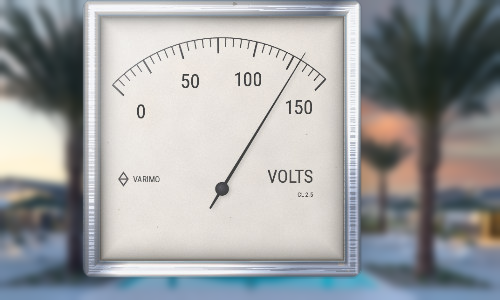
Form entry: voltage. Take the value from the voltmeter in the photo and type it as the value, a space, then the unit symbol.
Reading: 130 V
